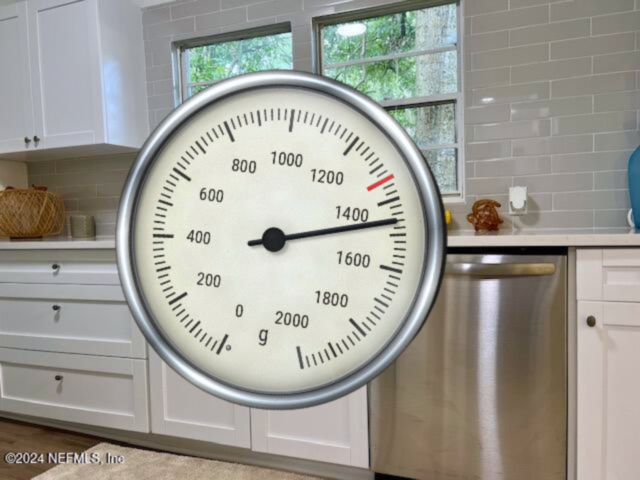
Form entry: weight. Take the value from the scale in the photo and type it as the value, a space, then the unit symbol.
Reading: 1460 g
